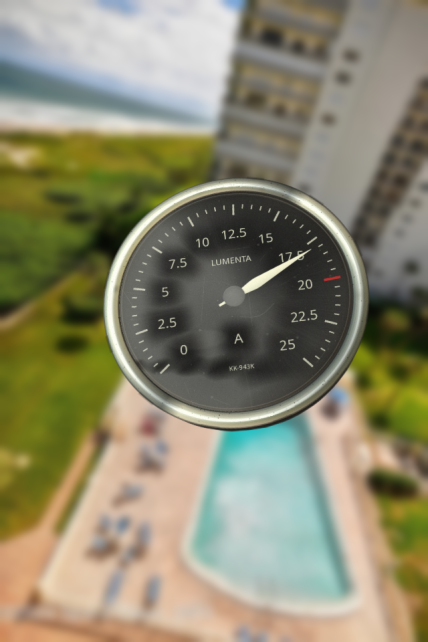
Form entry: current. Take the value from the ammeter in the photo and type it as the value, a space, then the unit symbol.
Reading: 18 A
